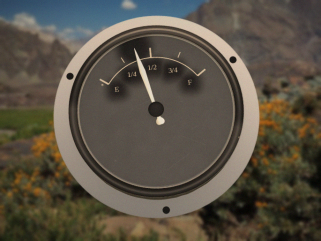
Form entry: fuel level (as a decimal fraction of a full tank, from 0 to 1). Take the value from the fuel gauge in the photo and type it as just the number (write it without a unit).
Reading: 0.375
